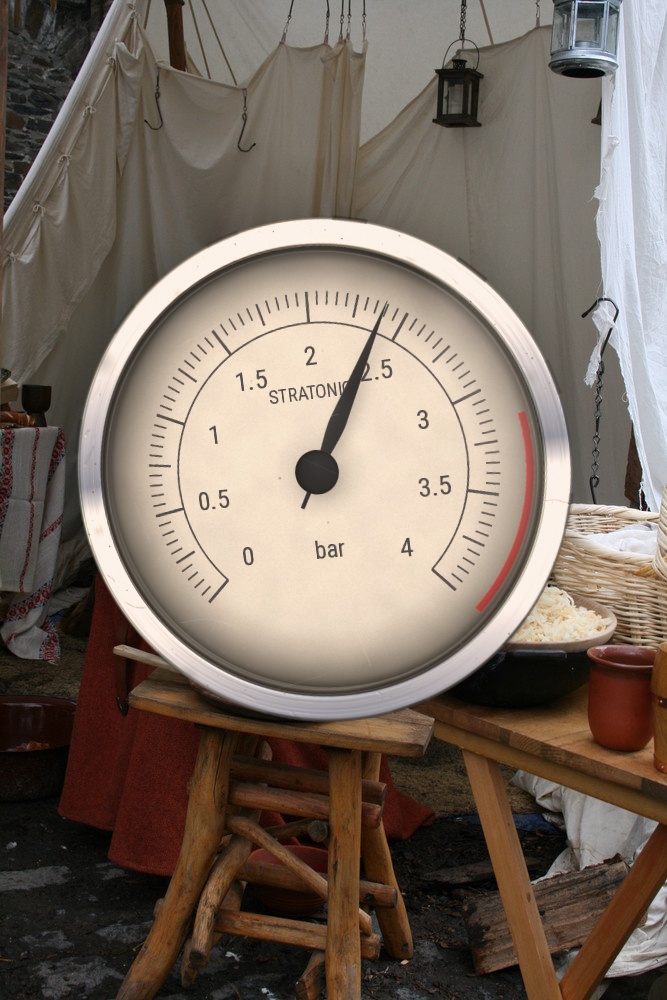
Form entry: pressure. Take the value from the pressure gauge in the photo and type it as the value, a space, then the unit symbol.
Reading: 2.4 bar
